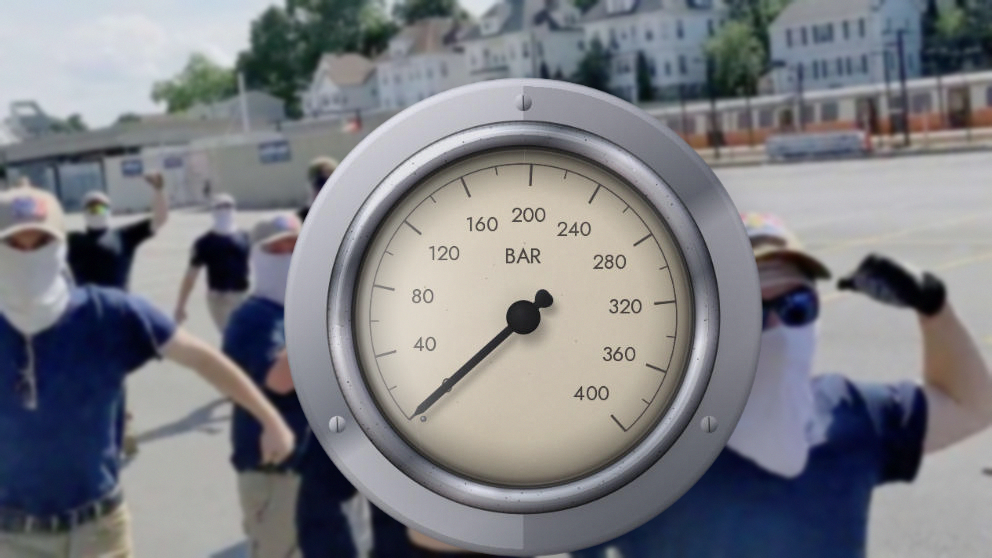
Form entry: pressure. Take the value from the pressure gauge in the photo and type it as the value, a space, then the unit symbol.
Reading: 0 bar
